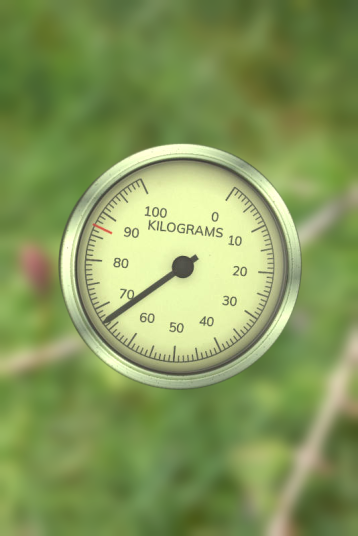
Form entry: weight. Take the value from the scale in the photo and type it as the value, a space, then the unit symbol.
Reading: 67 kg
